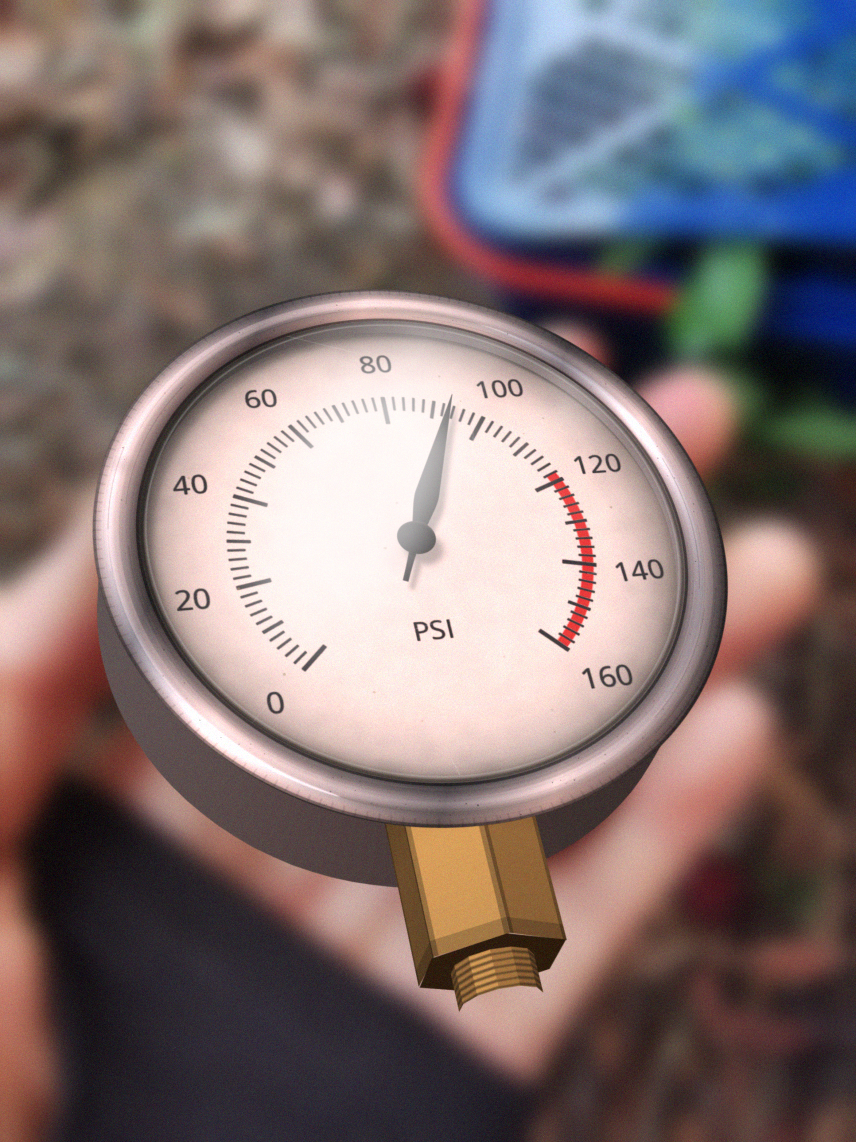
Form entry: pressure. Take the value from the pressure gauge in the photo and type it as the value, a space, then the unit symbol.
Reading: 93 psi
